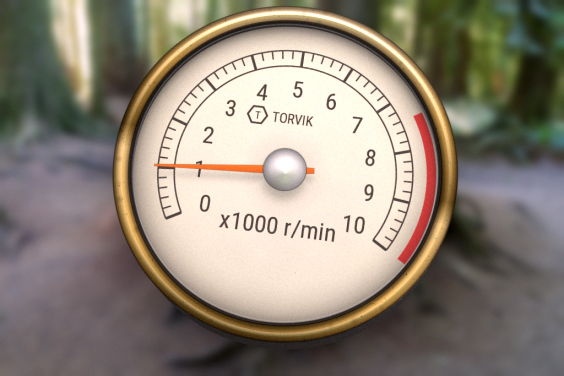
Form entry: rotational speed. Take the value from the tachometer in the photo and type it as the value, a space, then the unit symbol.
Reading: 1000 rpm
